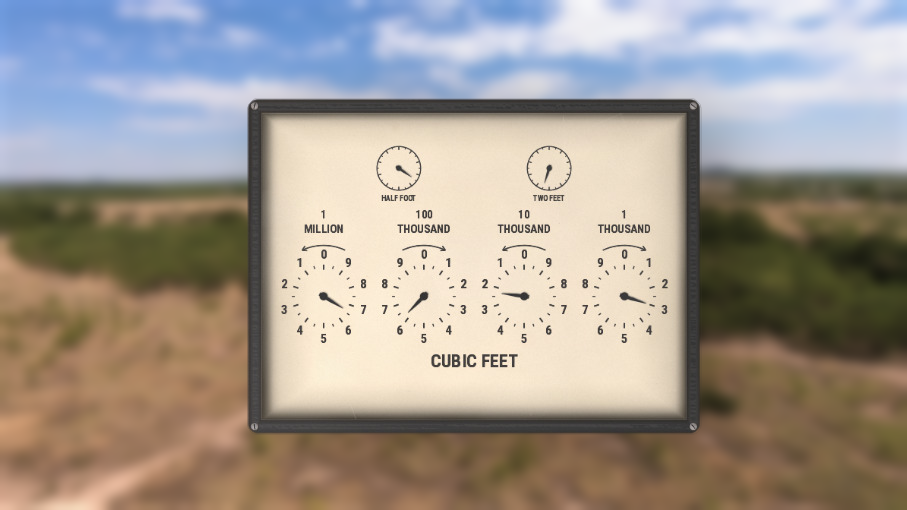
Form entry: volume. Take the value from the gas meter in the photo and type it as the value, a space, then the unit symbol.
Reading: 662300 ft³
